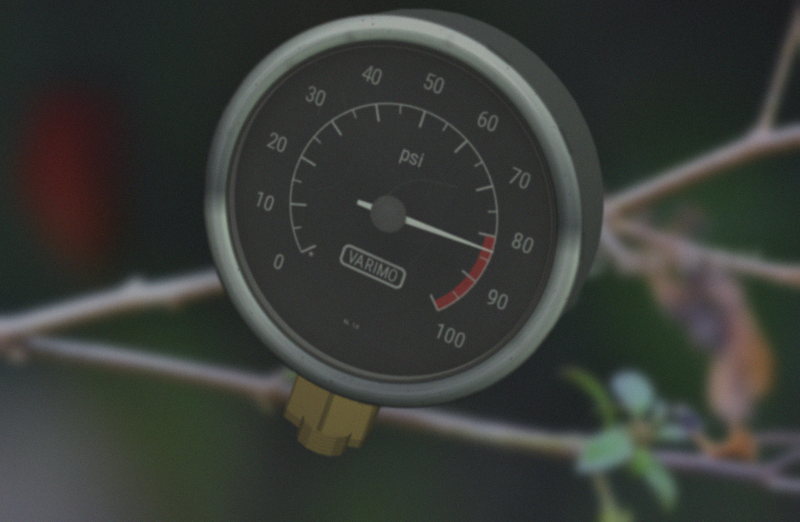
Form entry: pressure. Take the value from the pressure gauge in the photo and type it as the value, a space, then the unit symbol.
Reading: 82.5 psi
